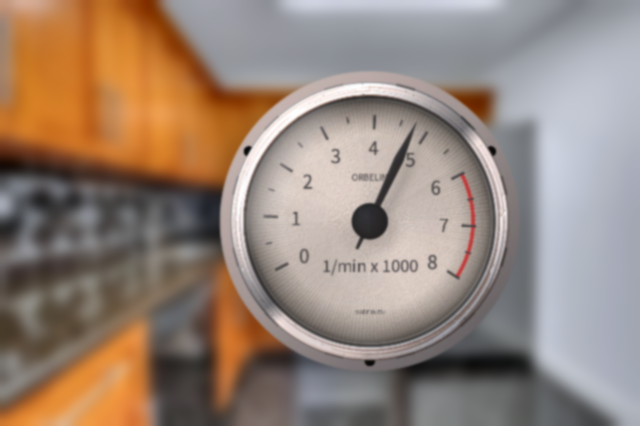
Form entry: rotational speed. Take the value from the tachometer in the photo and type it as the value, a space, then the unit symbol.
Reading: 4750 rpm
